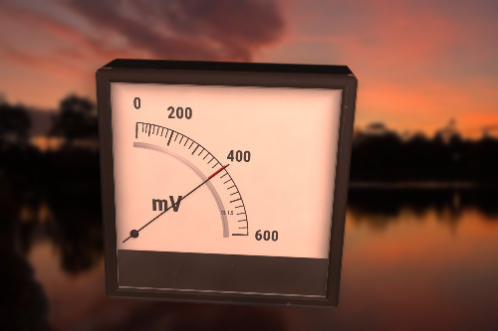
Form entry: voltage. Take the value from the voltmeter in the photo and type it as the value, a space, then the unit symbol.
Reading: 400 mV
